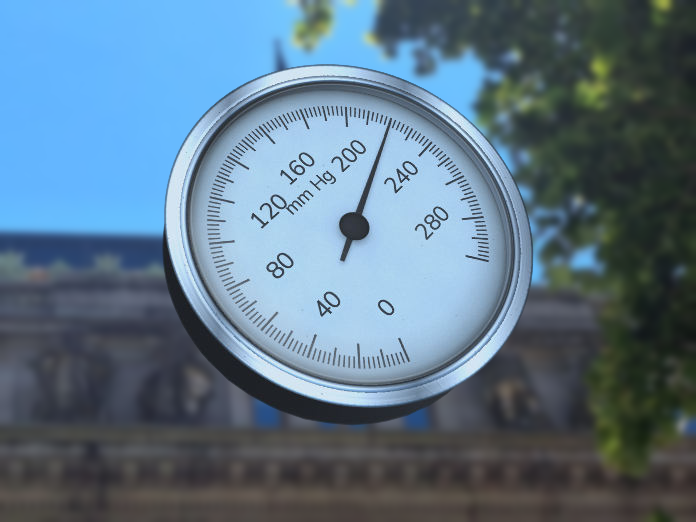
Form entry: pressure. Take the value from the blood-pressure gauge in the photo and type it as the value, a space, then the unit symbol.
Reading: 220 mmHg
